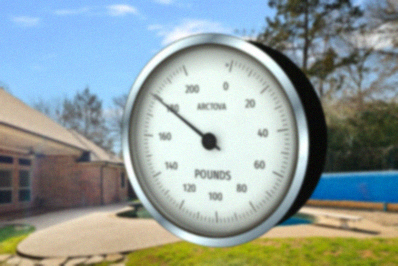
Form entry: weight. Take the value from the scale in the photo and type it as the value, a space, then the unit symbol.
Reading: 180 lb
